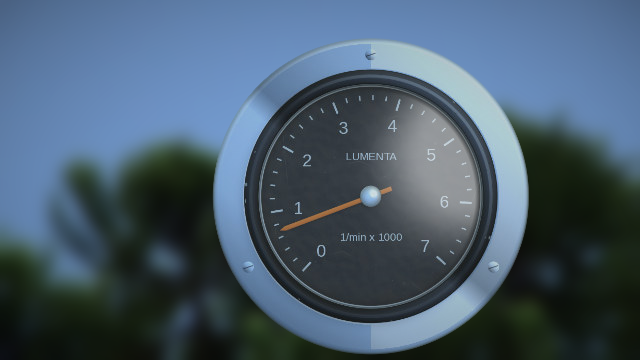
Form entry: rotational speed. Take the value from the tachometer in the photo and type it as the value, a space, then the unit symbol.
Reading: 700 rpm
